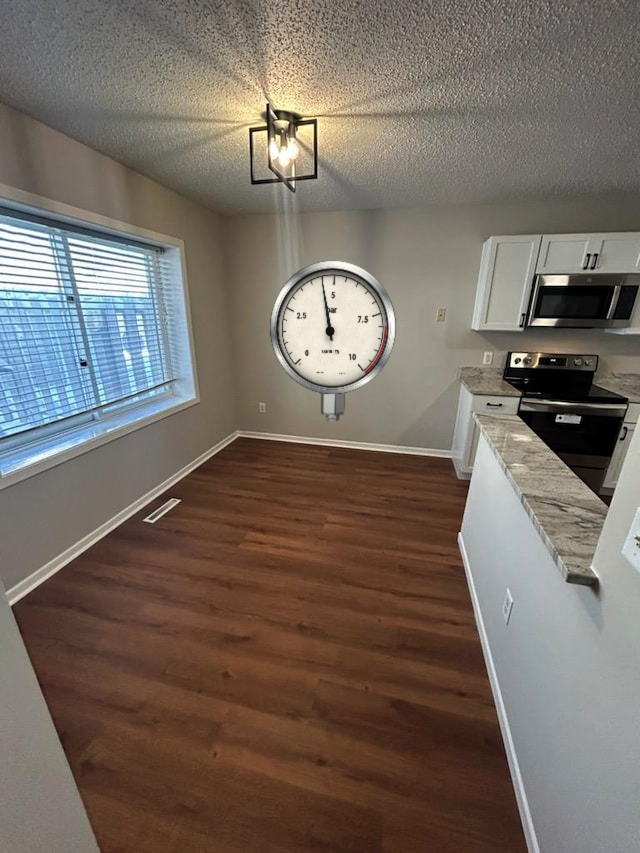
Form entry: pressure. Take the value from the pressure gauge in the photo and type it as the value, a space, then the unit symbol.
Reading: 4.5 bar
